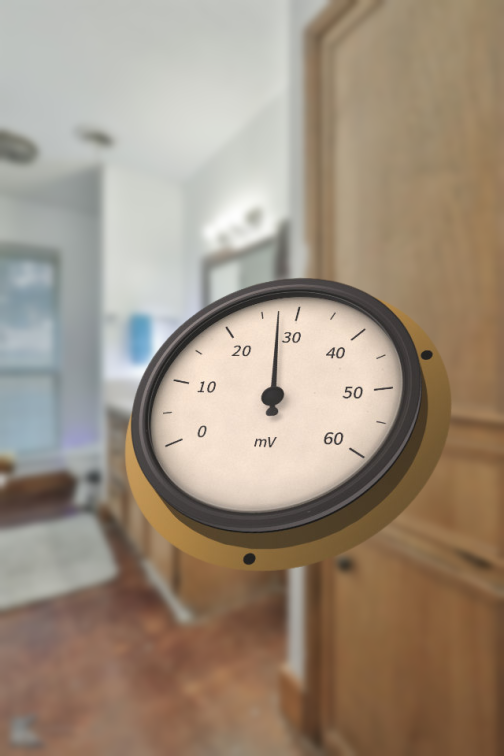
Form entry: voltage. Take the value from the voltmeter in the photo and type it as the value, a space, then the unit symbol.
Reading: 27.5 mV
